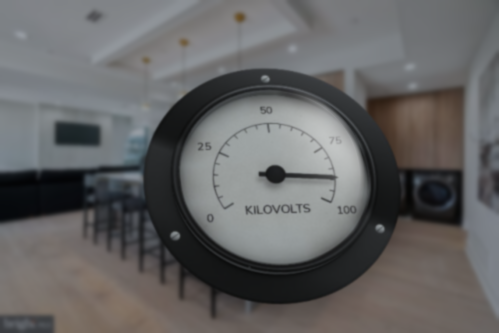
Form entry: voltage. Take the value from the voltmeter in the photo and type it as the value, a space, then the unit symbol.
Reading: 90 kV
